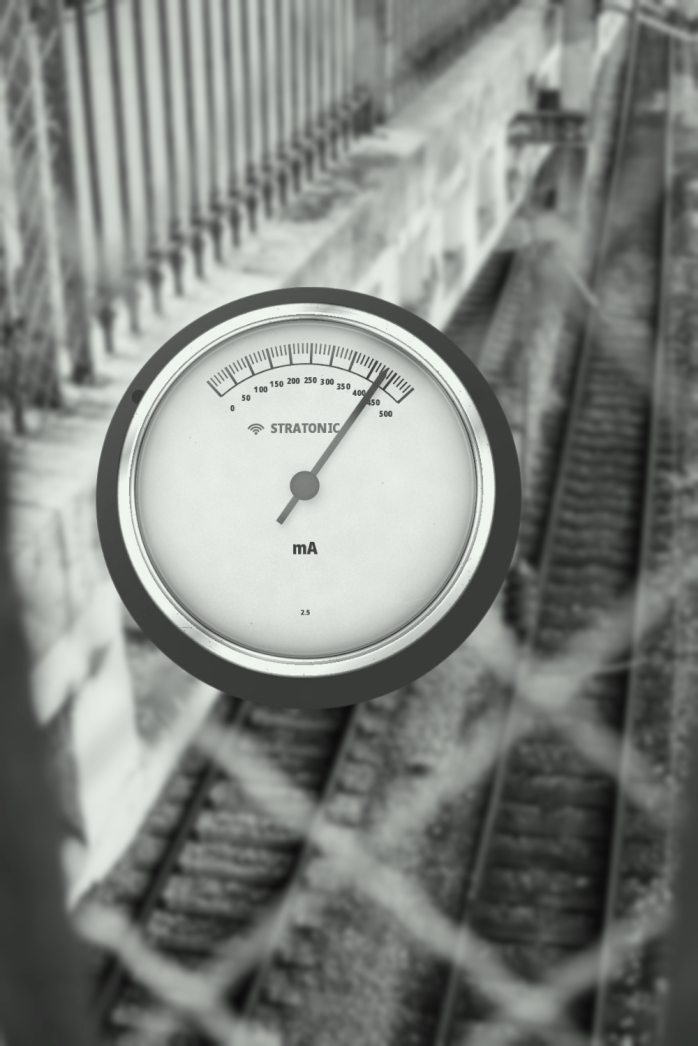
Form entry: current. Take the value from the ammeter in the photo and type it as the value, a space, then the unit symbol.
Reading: 430 mA
